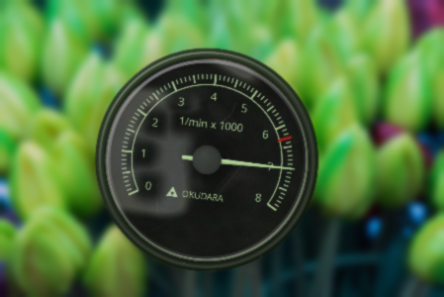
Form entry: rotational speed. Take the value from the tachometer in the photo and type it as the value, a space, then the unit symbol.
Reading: 7000 rpm
